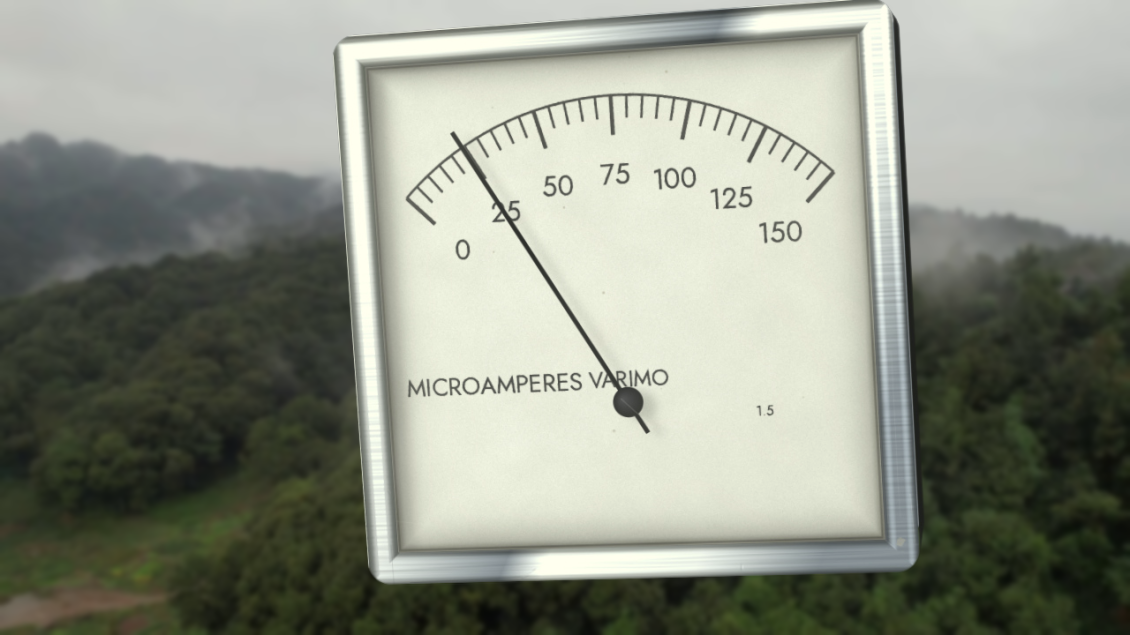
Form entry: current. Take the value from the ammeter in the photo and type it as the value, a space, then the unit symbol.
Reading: 25 µA
